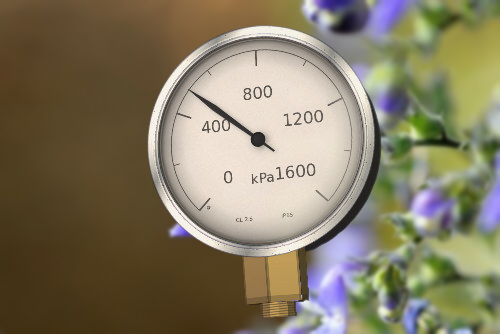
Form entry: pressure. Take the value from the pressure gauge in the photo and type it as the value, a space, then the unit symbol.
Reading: 500 kPa
